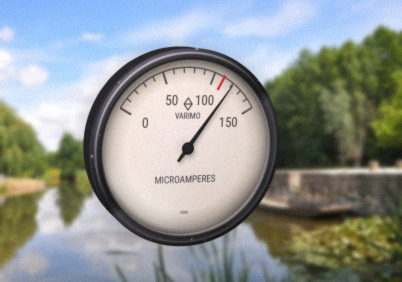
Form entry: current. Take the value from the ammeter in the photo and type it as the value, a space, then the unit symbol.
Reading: 120 µA
